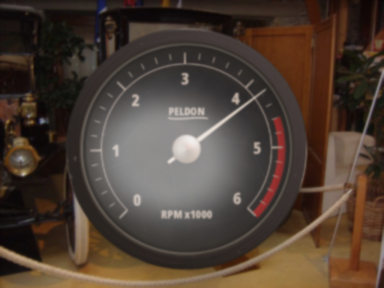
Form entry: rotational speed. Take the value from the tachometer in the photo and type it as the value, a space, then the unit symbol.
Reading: 4200 rpm
